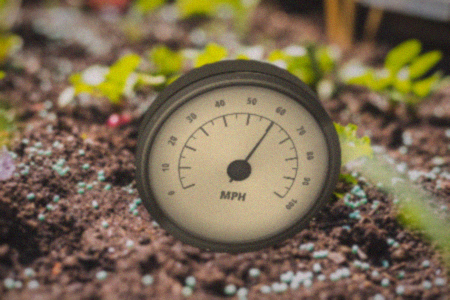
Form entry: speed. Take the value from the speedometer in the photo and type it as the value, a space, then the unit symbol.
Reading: 60 mph
